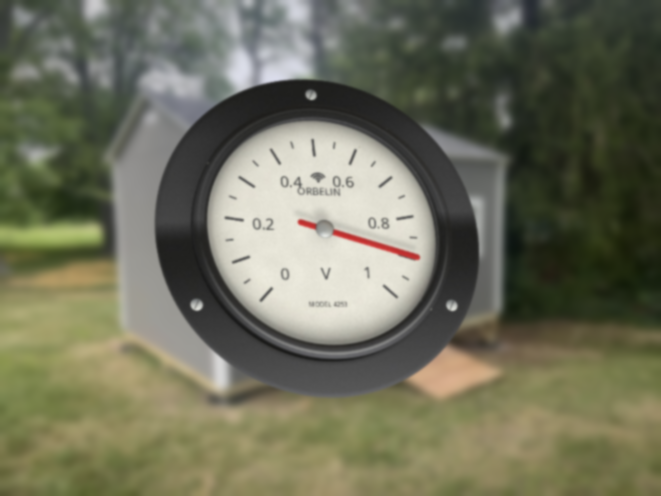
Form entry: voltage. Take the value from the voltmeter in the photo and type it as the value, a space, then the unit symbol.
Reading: 0.9 V
